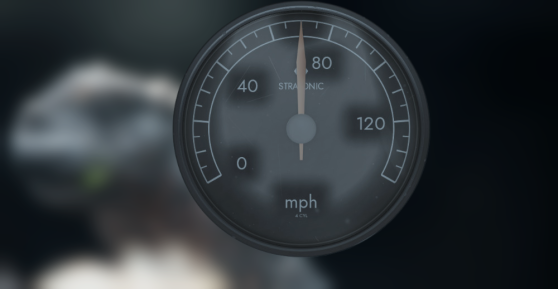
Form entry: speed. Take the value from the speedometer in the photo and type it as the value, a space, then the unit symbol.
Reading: 70 mph
